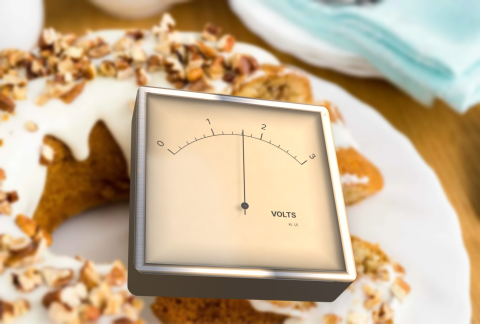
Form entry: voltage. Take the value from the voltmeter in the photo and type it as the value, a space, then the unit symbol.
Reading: 1.6 V
